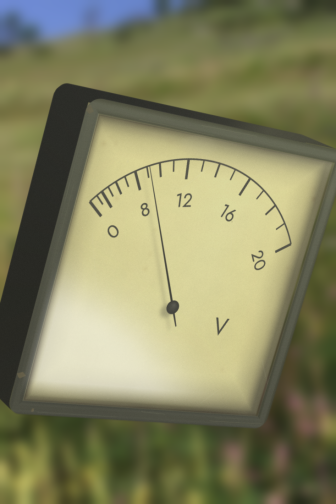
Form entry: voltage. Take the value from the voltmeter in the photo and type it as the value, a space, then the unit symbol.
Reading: 9 V
